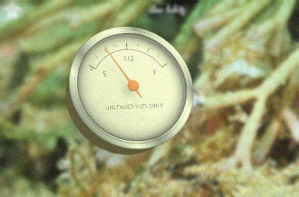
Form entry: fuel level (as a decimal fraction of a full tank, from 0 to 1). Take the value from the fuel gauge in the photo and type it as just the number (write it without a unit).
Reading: 0.25
